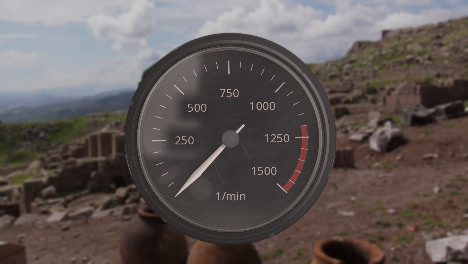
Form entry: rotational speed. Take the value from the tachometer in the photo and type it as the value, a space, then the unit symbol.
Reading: 0 rpm
